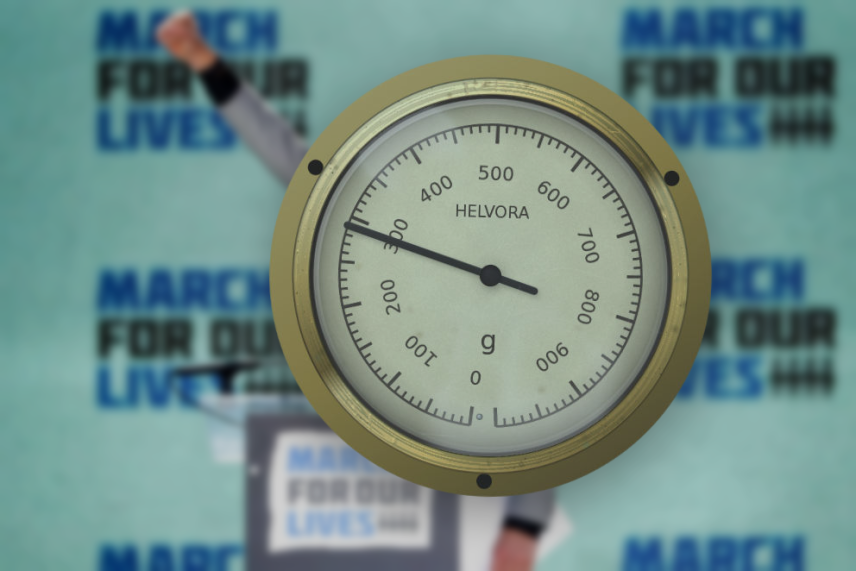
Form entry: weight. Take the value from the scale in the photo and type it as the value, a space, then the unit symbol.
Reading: 290 g
